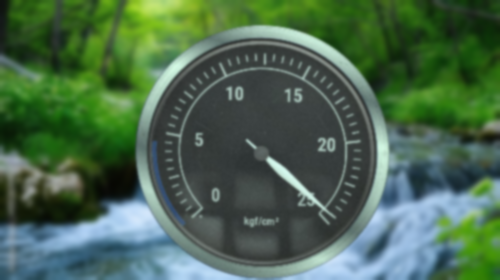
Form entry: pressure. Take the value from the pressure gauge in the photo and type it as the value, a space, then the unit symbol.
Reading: 24.5 kg/cm²
